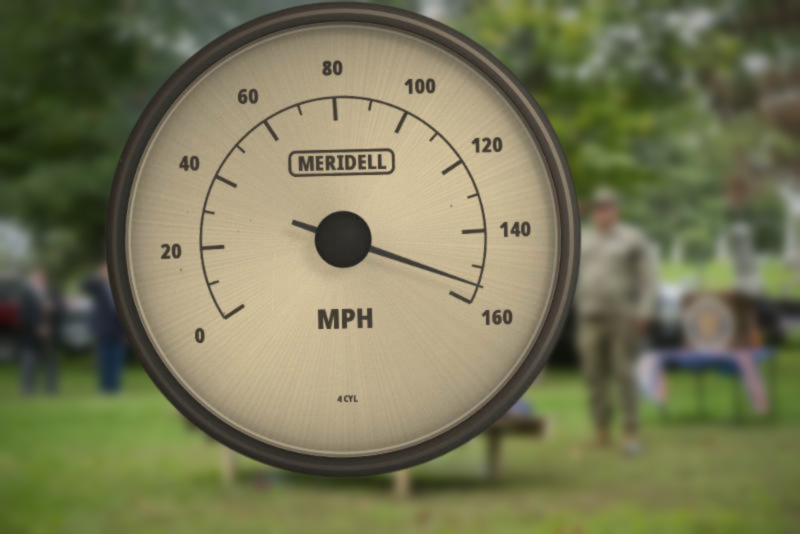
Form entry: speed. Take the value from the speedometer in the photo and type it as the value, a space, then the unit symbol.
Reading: 155 mph
